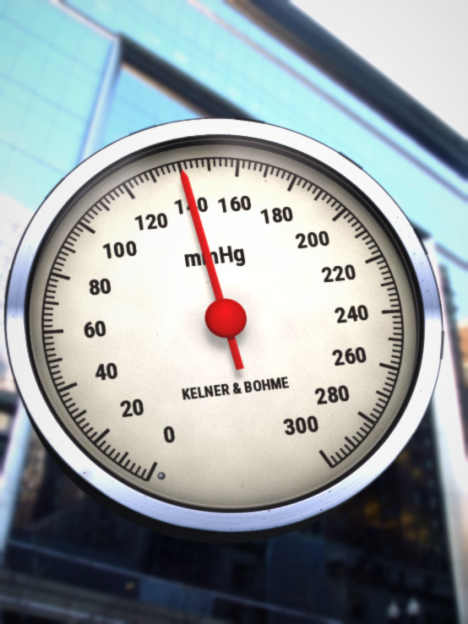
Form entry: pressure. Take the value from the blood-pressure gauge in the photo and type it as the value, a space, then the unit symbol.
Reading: 140 mmHg
